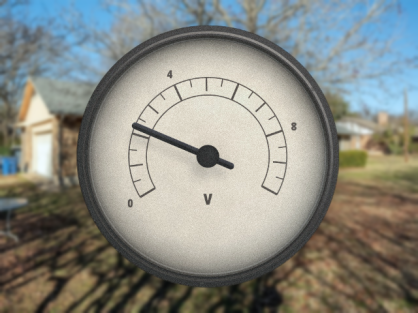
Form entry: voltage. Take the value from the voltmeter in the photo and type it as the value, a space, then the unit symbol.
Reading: 2.25 V
